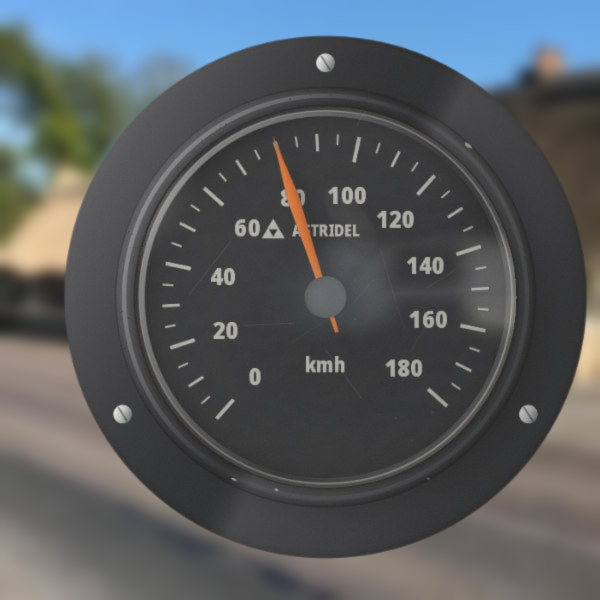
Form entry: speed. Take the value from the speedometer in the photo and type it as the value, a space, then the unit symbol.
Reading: 80 km/h
